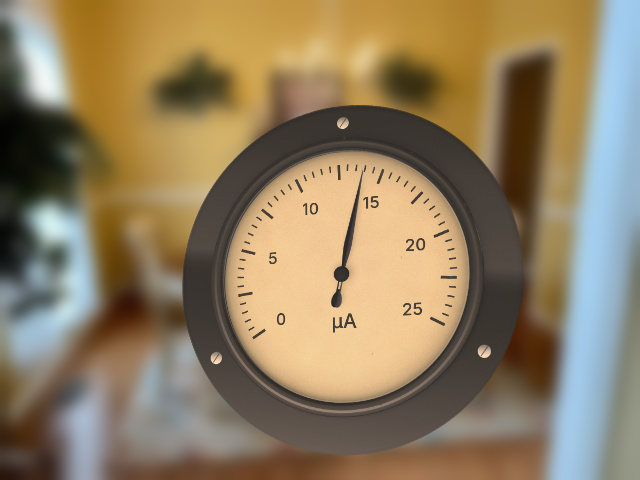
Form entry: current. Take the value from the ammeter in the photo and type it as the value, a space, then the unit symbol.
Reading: 14 µA
